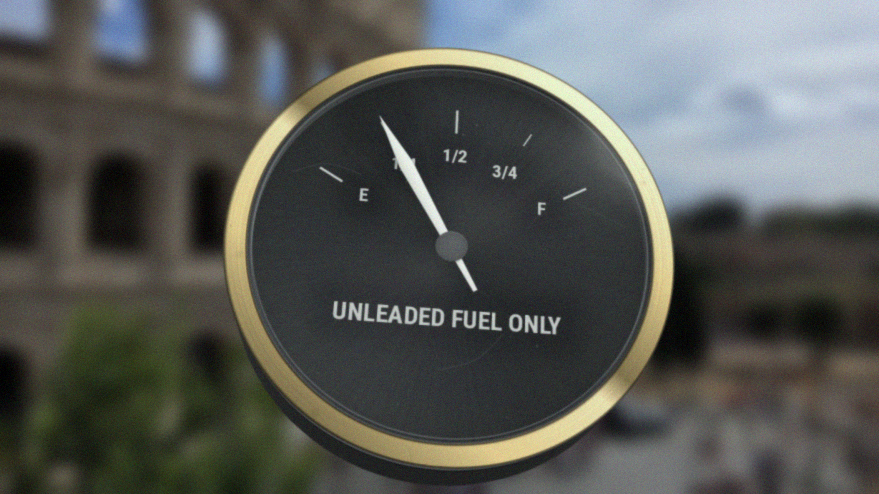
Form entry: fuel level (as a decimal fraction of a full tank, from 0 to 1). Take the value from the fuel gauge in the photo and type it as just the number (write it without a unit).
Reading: 0.25
